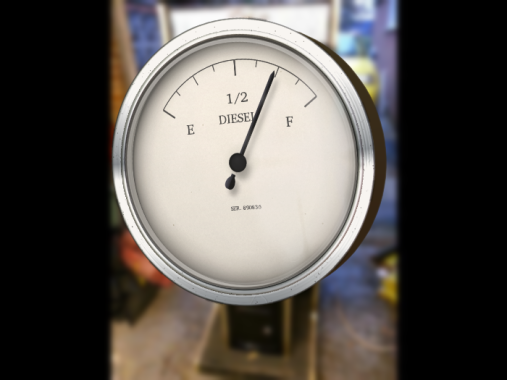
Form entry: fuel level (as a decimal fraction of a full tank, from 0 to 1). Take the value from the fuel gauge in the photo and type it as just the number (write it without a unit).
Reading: 0.75
